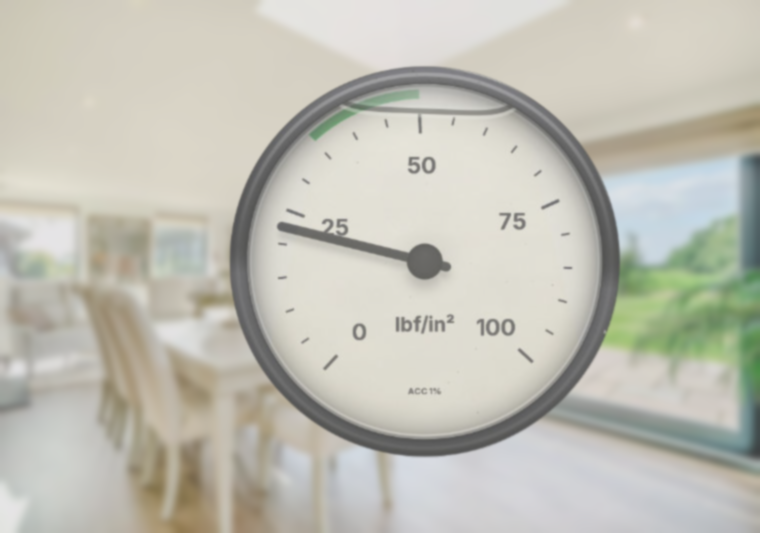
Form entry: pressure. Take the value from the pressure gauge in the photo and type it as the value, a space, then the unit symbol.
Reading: 22.5 psi
